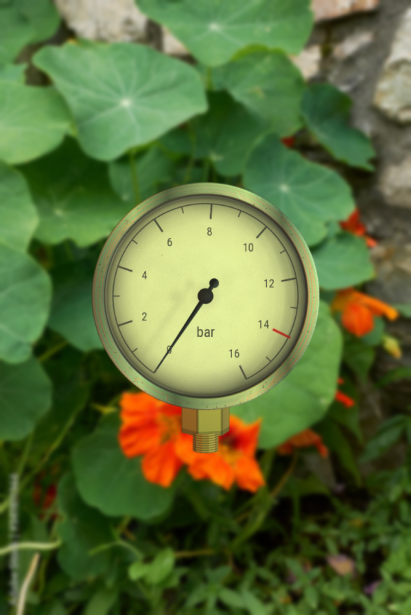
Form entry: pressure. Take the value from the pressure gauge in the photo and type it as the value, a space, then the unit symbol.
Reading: 0 bar
